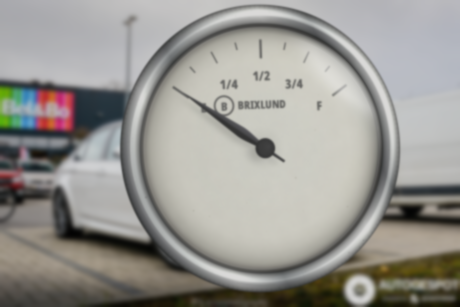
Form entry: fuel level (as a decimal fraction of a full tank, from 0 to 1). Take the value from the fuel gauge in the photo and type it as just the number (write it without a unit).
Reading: 0
